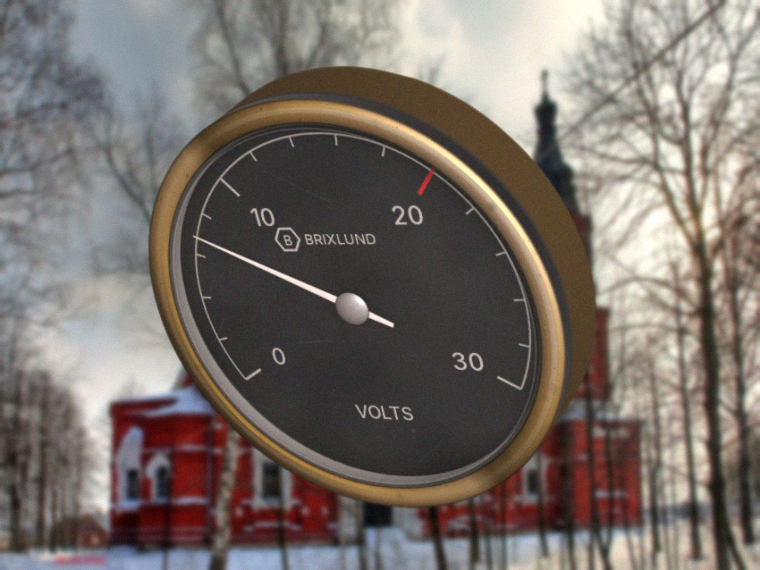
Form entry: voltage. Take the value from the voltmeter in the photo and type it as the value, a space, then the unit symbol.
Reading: 7 V
